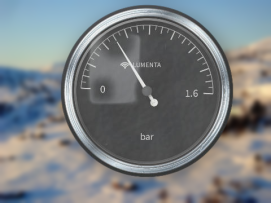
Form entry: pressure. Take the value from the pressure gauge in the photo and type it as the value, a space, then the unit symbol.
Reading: 0.5 bar
